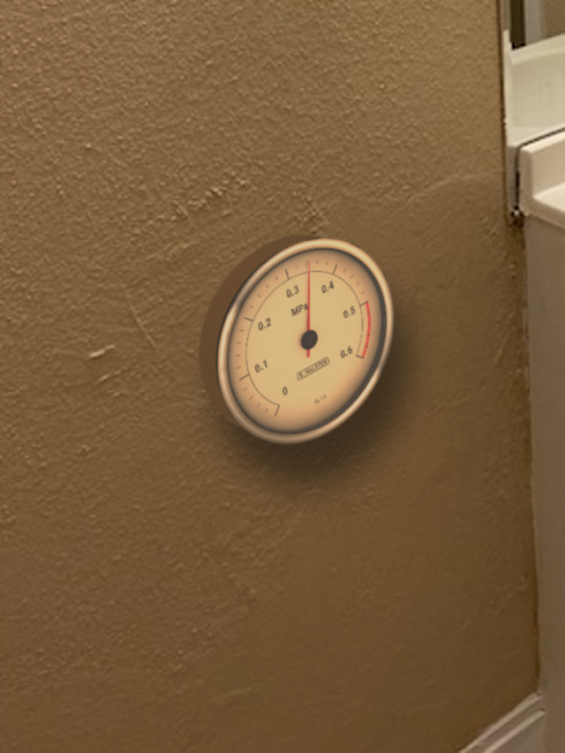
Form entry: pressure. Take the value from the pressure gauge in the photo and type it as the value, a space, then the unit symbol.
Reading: 0.34 MPa
